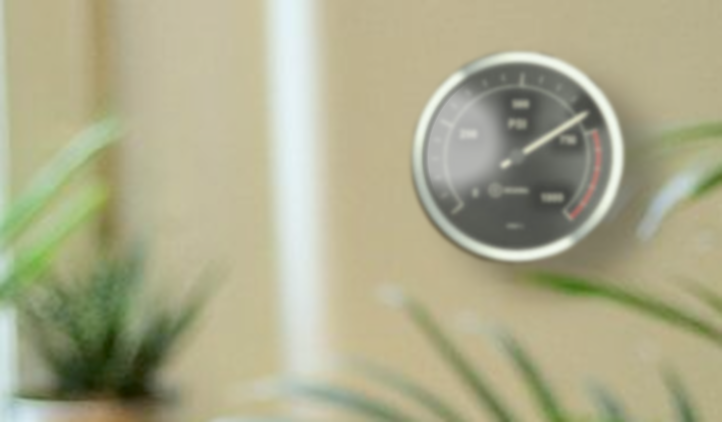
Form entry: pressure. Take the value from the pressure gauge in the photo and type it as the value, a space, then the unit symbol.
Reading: 700 psi
